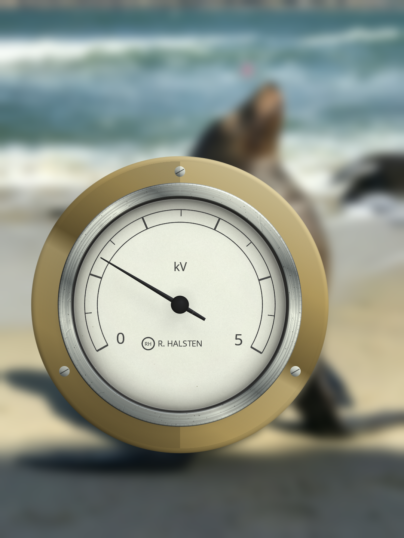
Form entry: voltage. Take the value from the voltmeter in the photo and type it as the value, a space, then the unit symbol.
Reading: 1.25 kV
